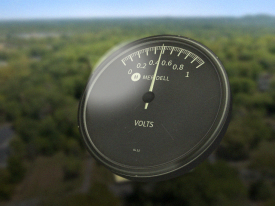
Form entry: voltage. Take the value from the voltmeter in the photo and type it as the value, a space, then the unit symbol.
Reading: 0.5 V
